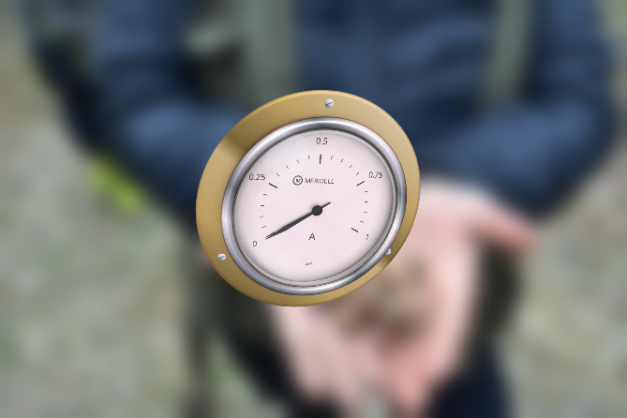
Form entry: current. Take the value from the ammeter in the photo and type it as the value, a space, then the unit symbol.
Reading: 0 A
